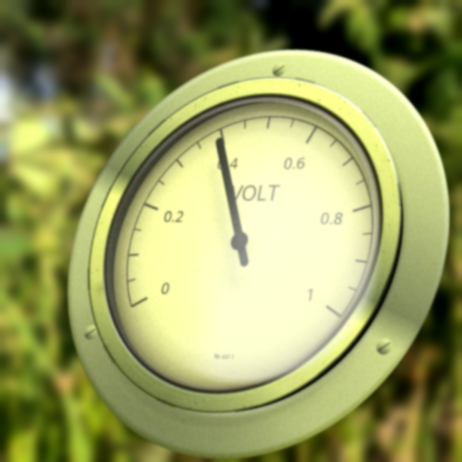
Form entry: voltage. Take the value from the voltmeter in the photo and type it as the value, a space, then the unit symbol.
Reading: 0.4 V
